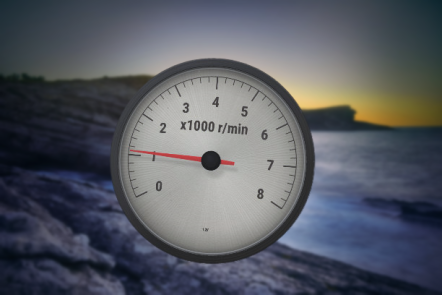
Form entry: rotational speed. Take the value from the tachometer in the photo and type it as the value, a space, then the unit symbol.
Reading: 1100 rpm
